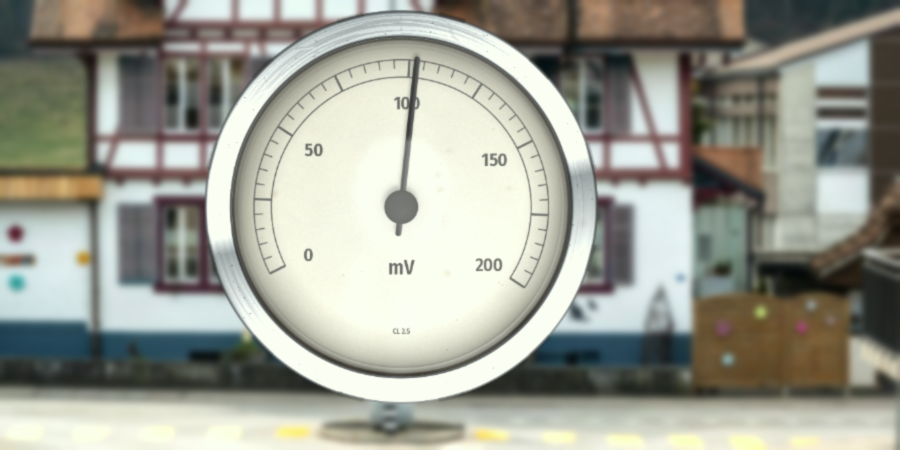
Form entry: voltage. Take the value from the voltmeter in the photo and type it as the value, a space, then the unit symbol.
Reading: 102.5 mV
